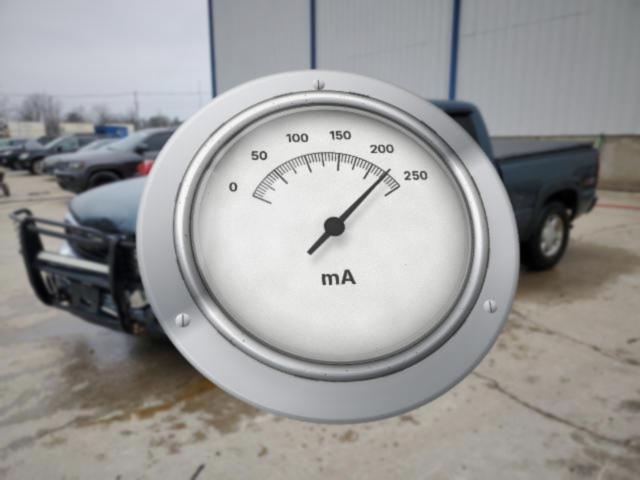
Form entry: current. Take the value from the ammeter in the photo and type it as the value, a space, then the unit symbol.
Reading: 225 mA
